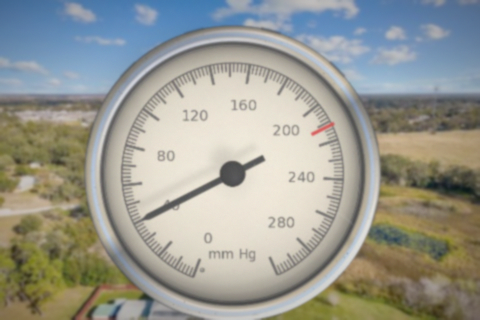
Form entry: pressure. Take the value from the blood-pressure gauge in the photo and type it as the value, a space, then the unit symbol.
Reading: 40 mmHg
